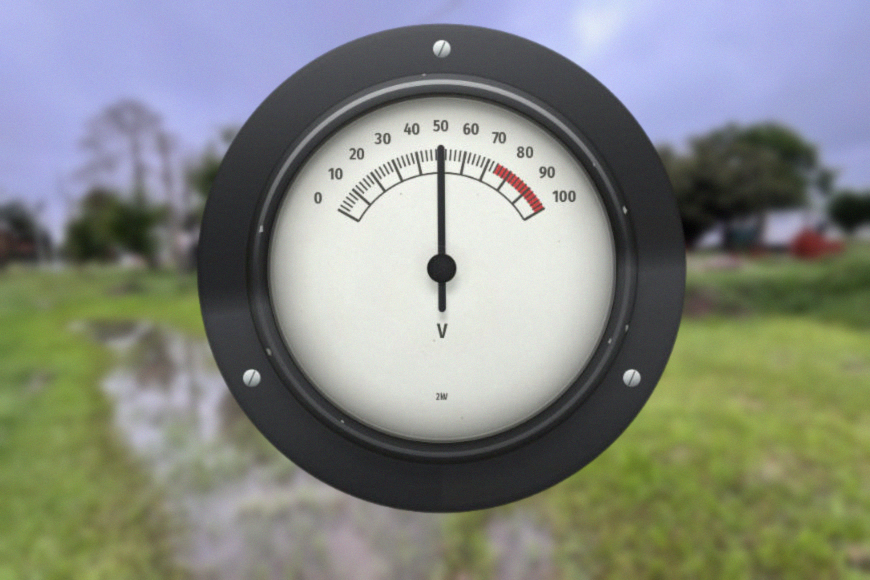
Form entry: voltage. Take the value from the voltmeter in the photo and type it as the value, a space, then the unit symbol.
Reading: 50 V
